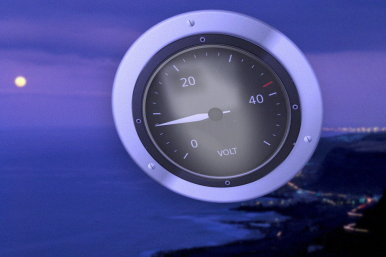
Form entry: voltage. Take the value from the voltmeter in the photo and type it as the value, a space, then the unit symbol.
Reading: 8 V
